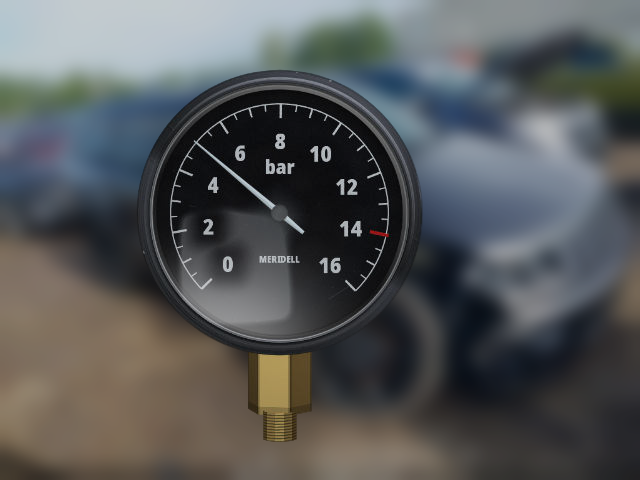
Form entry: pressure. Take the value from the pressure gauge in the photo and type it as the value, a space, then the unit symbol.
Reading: 5 bar
